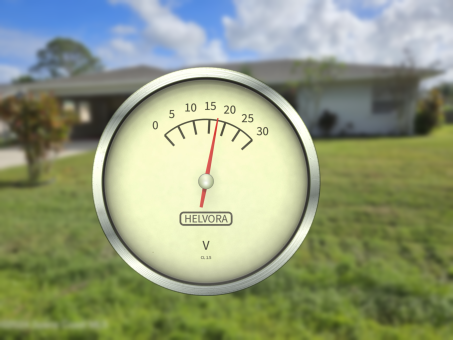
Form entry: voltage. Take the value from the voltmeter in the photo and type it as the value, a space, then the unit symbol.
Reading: 17.5 V
